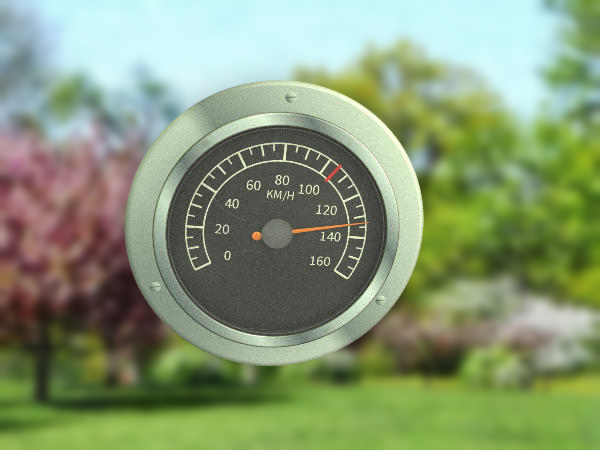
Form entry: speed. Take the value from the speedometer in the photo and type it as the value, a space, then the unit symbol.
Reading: 132.5 km/h
